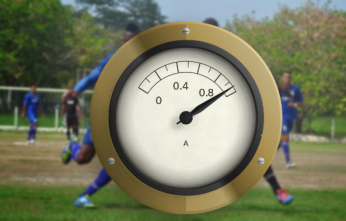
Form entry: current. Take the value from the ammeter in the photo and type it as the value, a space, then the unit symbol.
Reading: 0.95 A
